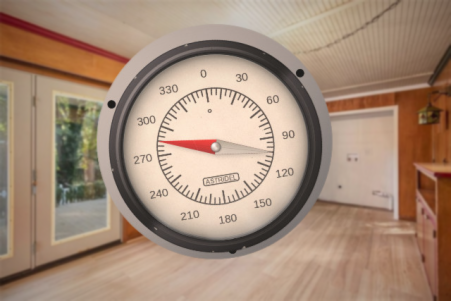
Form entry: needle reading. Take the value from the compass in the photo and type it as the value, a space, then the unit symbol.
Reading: 285 °
